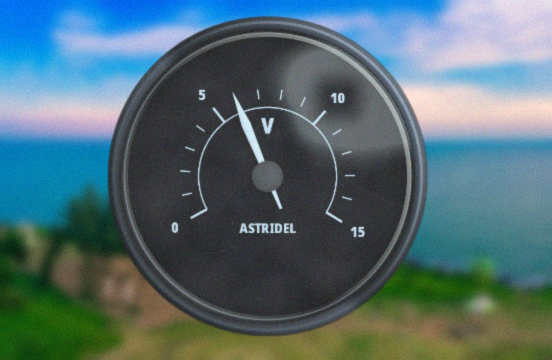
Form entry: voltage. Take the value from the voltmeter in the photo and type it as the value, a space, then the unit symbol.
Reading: 6 V
